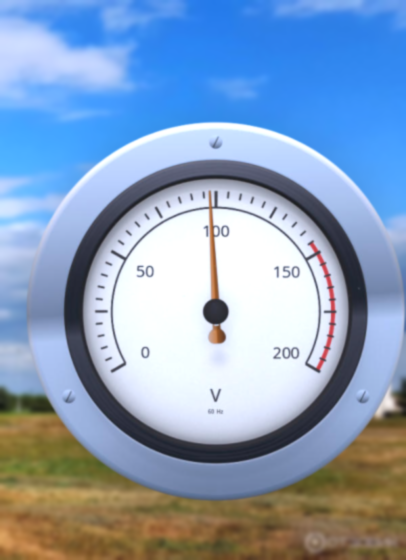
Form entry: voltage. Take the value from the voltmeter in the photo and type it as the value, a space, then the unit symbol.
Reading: 97.5 V
